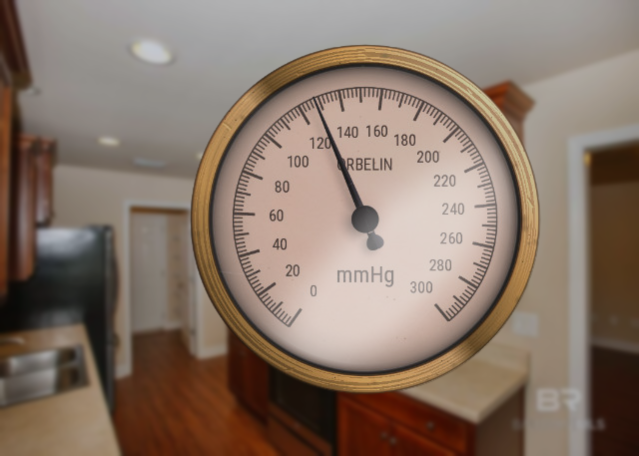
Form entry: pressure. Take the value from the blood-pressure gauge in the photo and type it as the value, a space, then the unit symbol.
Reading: 128 mmHg
